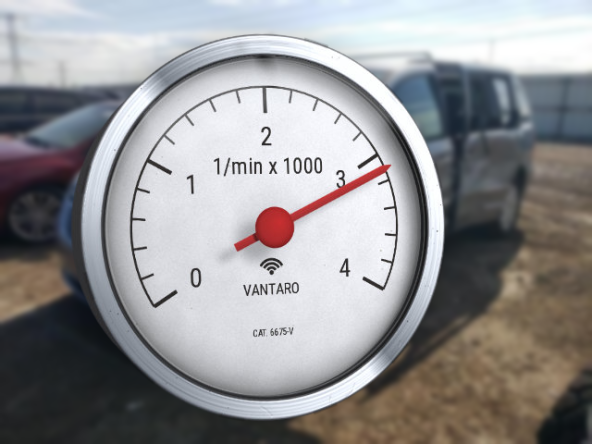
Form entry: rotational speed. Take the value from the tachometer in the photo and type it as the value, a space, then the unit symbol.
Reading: 3100 rpm
